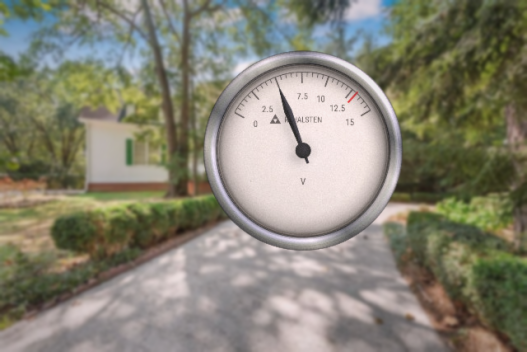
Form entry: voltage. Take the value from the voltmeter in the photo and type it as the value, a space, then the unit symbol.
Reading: 5 V
